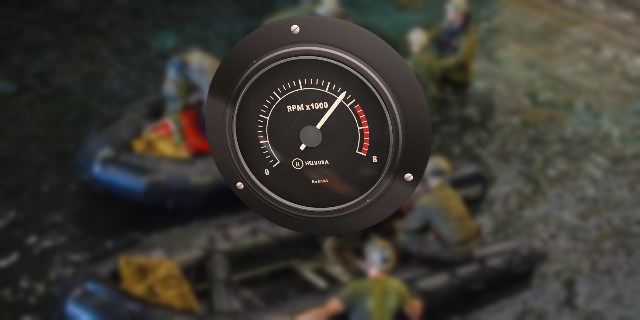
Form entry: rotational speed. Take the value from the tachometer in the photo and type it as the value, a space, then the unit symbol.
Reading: 5600 rpm
